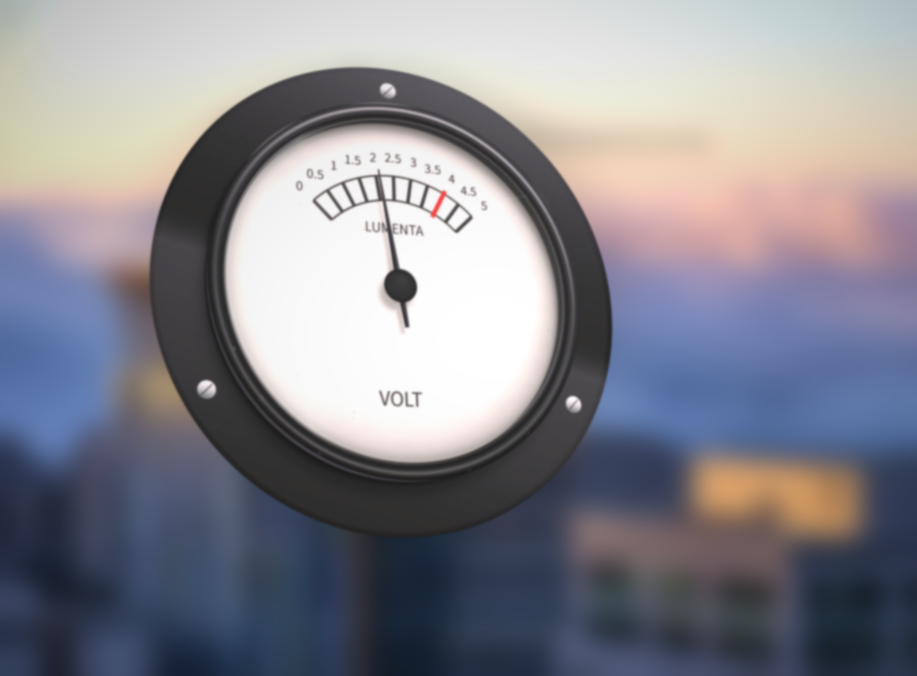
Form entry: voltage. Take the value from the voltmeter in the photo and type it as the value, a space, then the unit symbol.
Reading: 2 V
